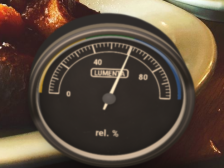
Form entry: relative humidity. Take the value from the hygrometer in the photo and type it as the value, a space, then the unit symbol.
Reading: 60 %
